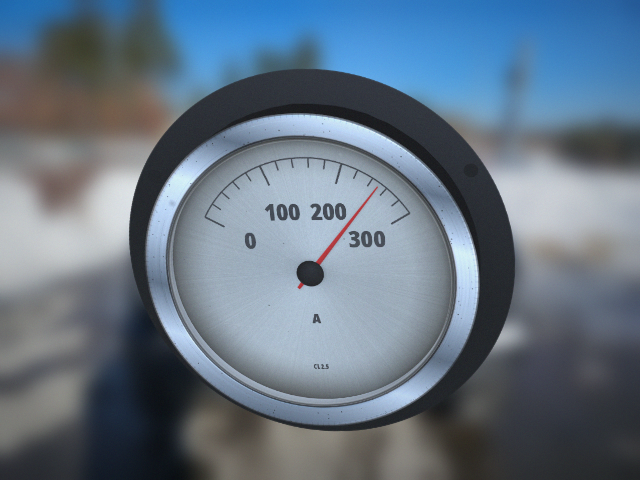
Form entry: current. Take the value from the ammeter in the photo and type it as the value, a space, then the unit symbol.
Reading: 250 A
